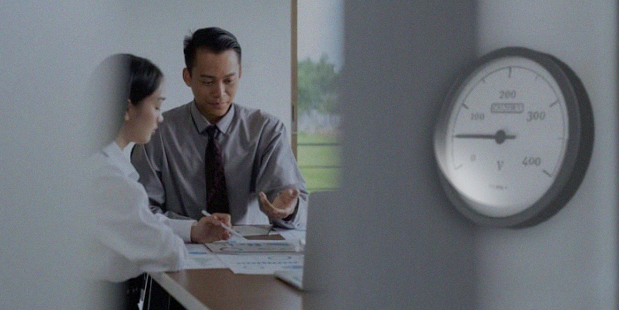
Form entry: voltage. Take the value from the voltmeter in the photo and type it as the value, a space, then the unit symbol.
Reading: 50 V
